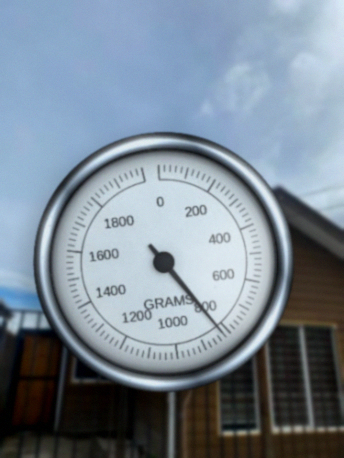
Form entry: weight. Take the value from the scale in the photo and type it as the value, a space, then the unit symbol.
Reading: 820 g
